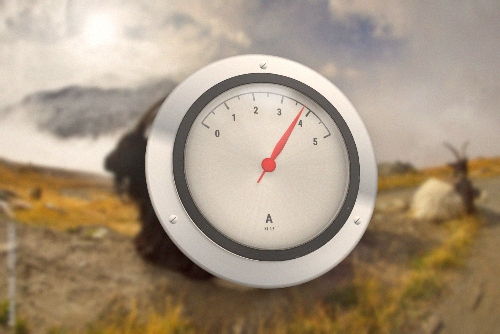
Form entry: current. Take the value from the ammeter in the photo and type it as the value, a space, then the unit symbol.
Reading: 3.75 A
